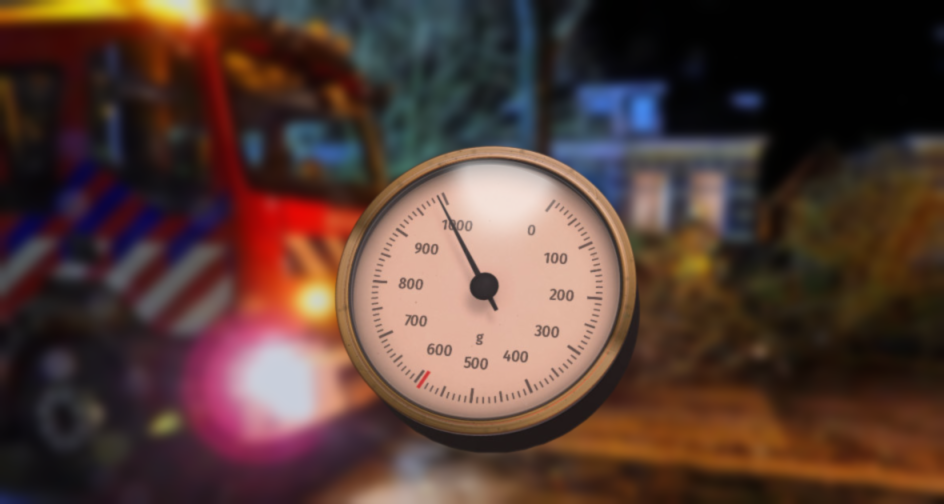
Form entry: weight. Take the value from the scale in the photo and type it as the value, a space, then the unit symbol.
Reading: 990 g
